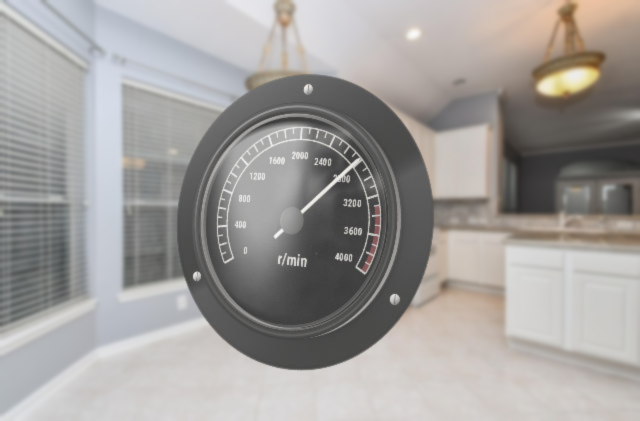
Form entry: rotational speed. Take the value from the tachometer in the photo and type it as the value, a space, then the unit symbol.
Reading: 2800 rpm
